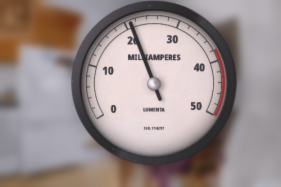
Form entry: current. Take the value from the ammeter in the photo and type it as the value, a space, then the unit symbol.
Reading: 21 mA
